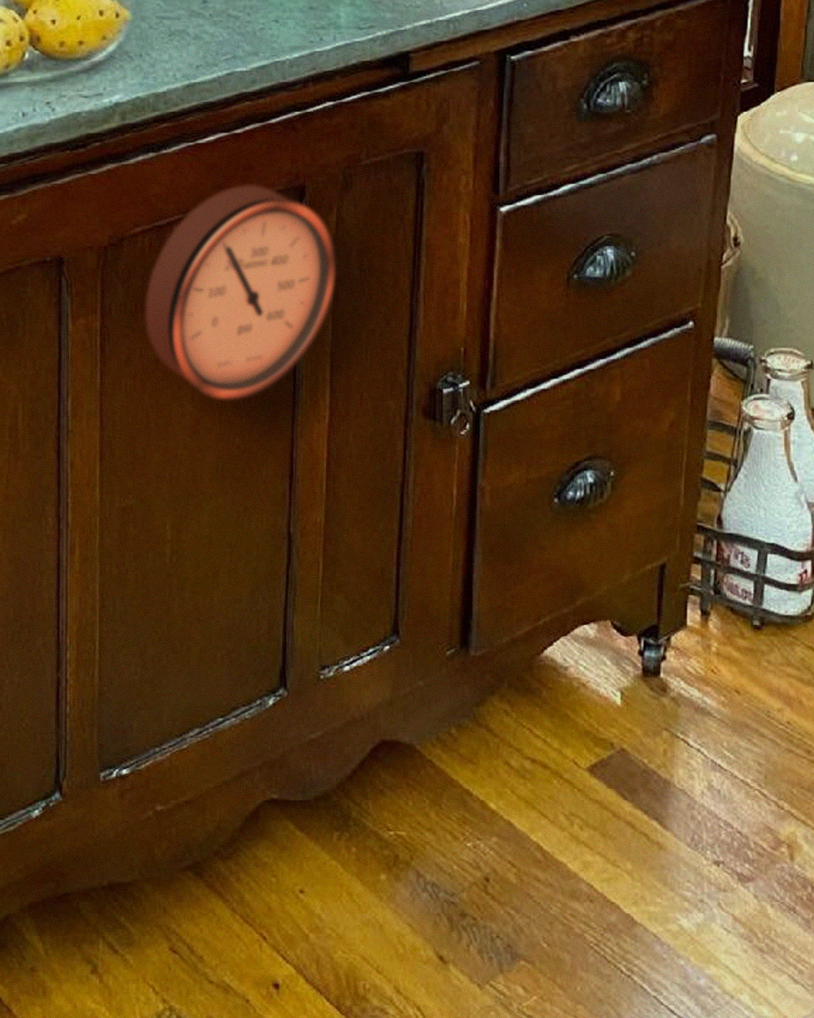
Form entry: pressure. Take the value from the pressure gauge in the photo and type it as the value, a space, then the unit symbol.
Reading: 200 psi
